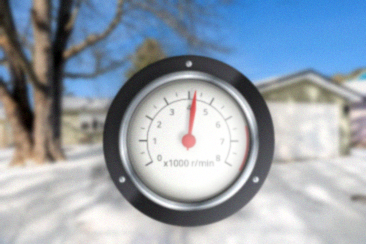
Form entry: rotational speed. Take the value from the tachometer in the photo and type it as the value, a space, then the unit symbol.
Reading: 4250 rpm
